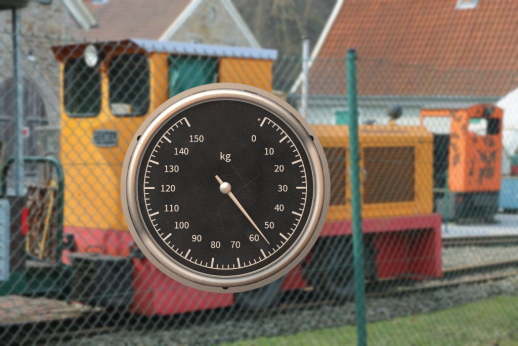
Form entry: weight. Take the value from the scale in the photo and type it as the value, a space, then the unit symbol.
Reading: 56 kg
